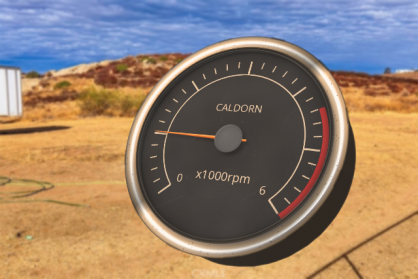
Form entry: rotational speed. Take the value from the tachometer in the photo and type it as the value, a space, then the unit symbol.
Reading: 1000 rpm
